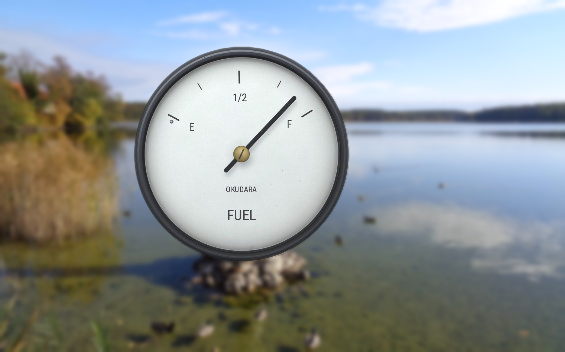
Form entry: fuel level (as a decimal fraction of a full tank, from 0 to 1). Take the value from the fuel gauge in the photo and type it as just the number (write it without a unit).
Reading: 0.875
